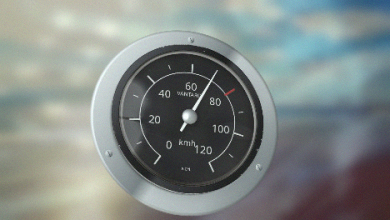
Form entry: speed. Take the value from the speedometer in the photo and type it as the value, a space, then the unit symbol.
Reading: 70 km/h
